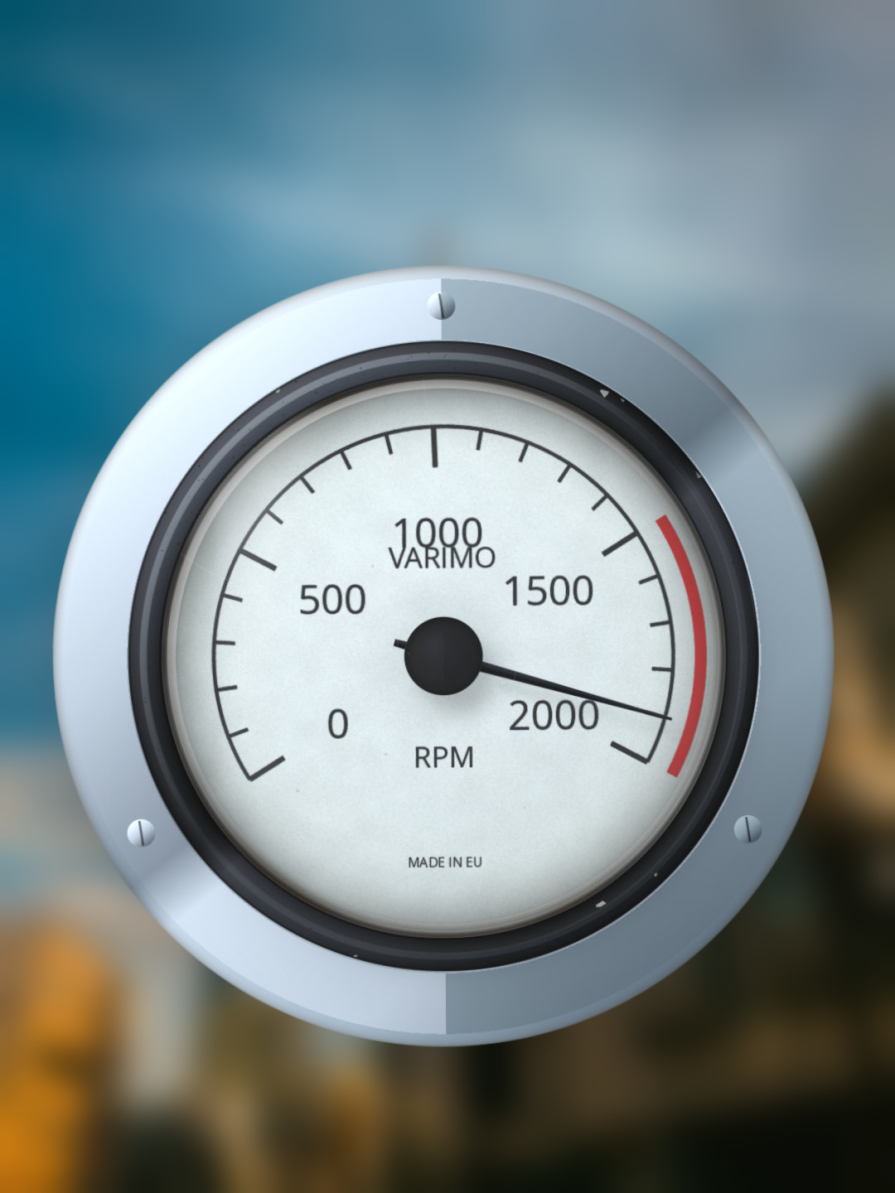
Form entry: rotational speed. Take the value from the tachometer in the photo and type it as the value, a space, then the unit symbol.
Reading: 1900 rpm
